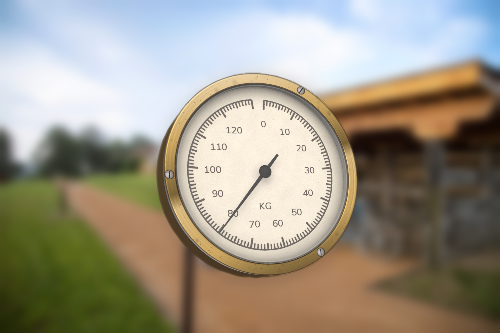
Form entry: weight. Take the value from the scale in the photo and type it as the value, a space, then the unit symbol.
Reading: 80 kg
